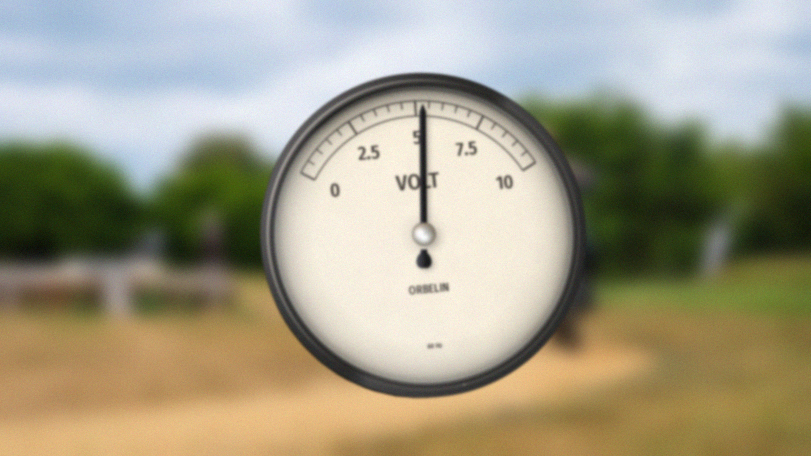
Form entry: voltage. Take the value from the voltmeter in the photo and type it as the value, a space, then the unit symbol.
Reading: 5.25 V
